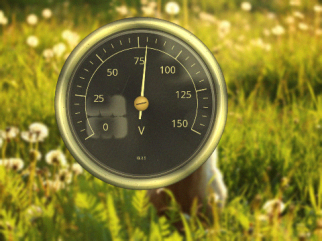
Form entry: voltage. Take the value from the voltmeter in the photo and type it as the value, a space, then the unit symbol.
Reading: 80 V
